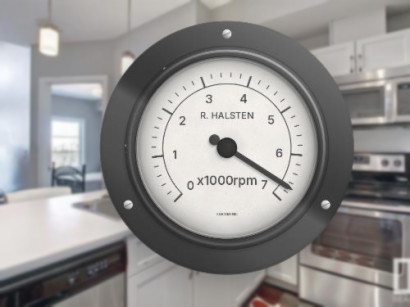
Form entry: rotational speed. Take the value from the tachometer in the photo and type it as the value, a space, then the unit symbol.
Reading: 6700 rpm
